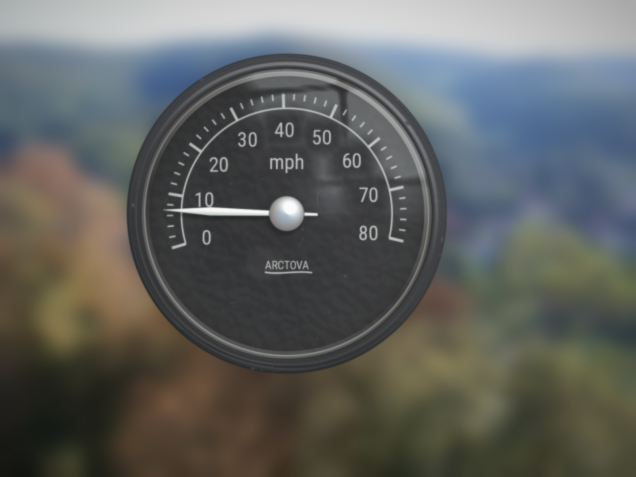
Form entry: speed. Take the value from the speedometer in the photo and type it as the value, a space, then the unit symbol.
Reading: 7 mph
